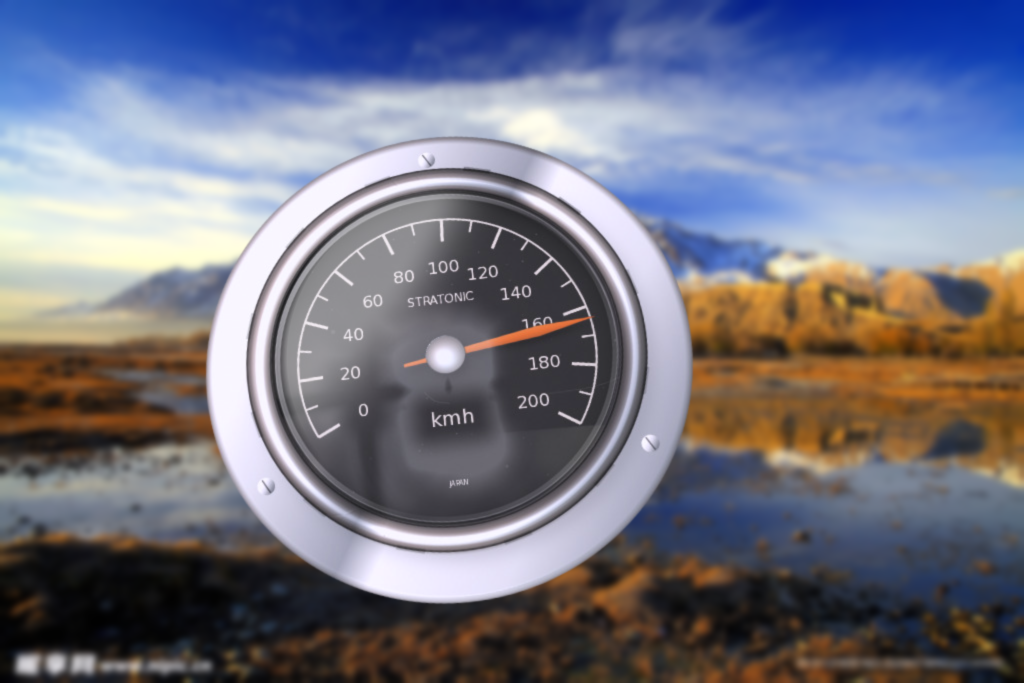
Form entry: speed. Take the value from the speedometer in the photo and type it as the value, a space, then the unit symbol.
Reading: 165 km/h
